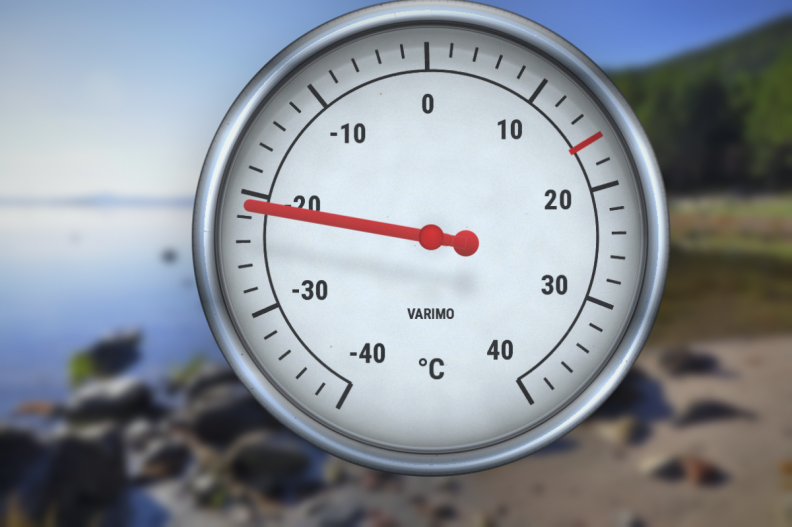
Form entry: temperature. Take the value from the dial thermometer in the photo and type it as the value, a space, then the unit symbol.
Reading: -21 °C
